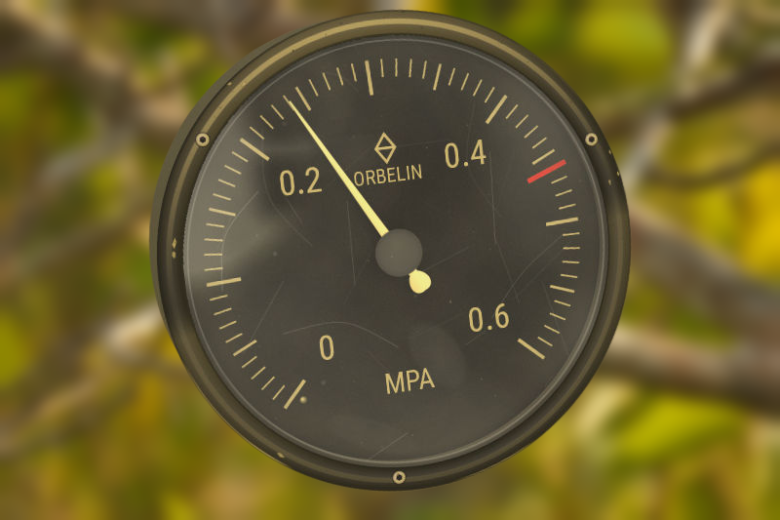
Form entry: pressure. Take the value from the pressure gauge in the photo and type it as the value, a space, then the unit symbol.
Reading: 0.24 MPa
